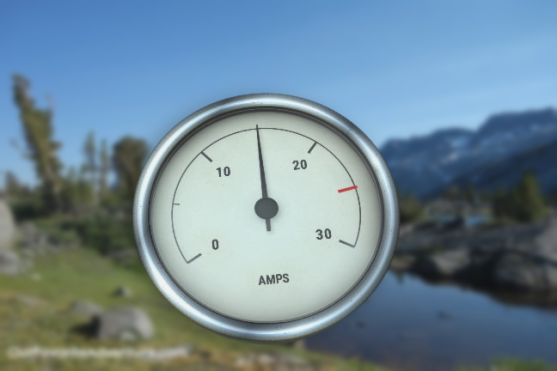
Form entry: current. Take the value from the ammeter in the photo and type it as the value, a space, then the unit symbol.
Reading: 15 A
